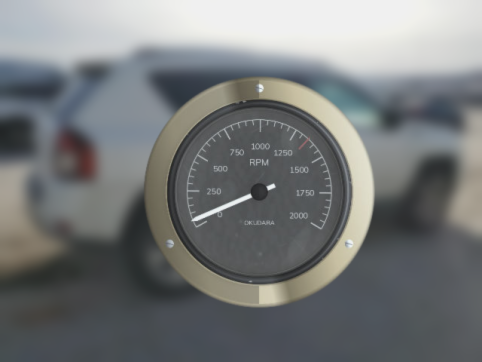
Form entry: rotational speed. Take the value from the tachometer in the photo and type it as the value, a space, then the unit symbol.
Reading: 50 rpm
